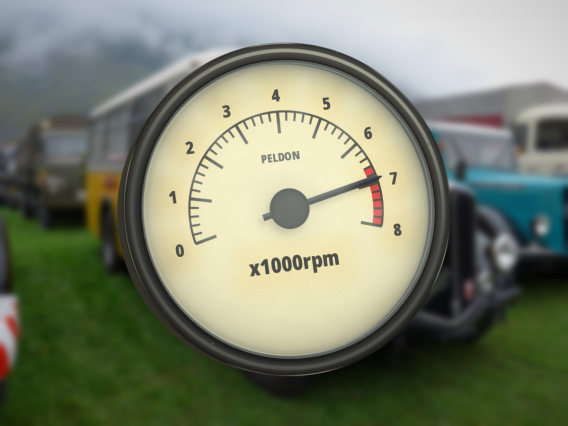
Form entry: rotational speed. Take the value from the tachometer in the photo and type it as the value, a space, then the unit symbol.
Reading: 6900 rpm
